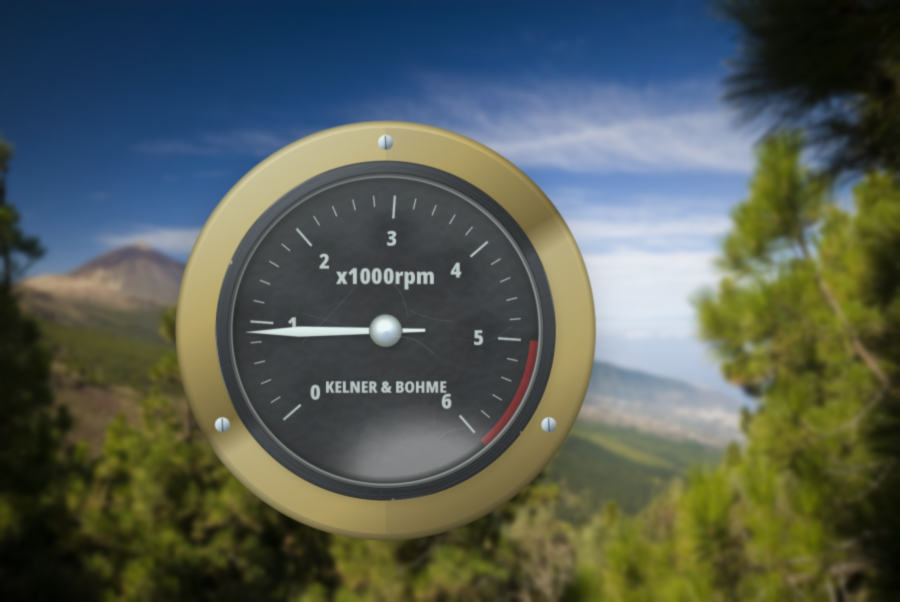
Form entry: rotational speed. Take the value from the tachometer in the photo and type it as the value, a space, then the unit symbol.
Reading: 900 rpm
